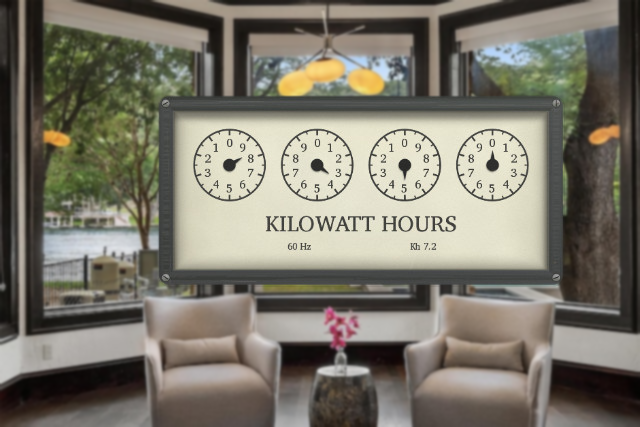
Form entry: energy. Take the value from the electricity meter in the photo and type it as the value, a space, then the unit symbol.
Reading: 8350 kWh
